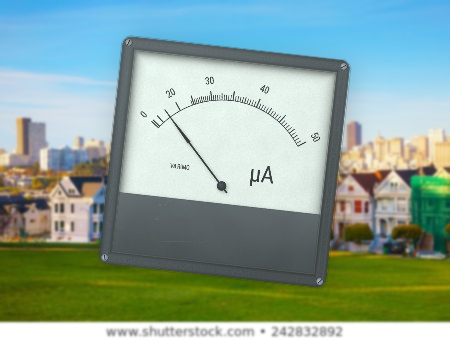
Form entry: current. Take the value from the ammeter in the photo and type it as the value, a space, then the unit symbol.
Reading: 15 µA
